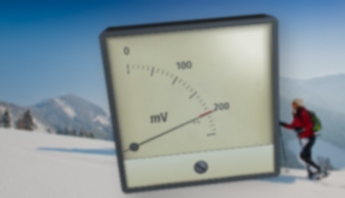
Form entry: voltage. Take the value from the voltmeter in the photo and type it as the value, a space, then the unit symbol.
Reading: 200 mV
